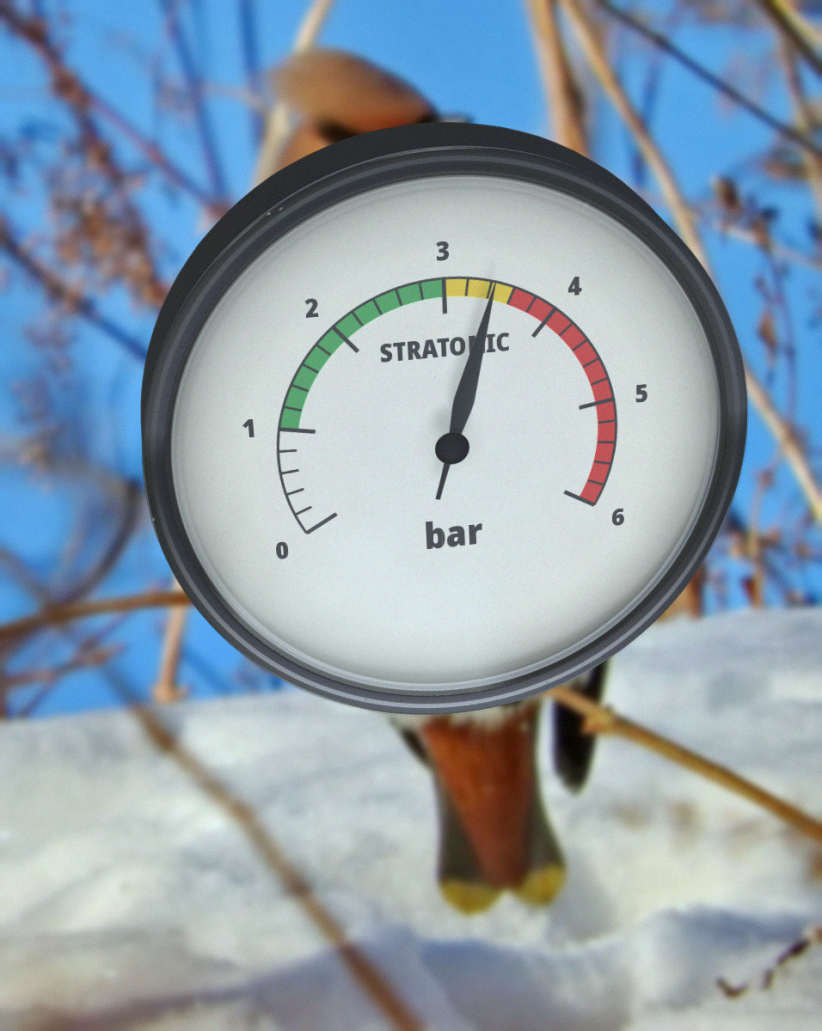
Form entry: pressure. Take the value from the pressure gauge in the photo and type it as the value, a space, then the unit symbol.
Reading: 3.4 bar
